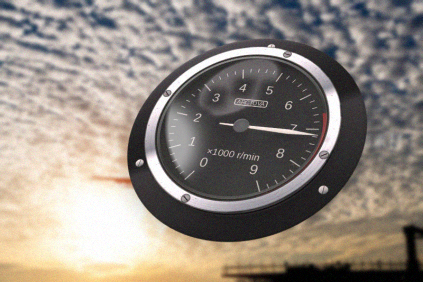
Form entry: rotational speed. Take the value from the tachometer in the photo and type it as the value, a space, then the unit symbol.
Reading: 7200 rpm
